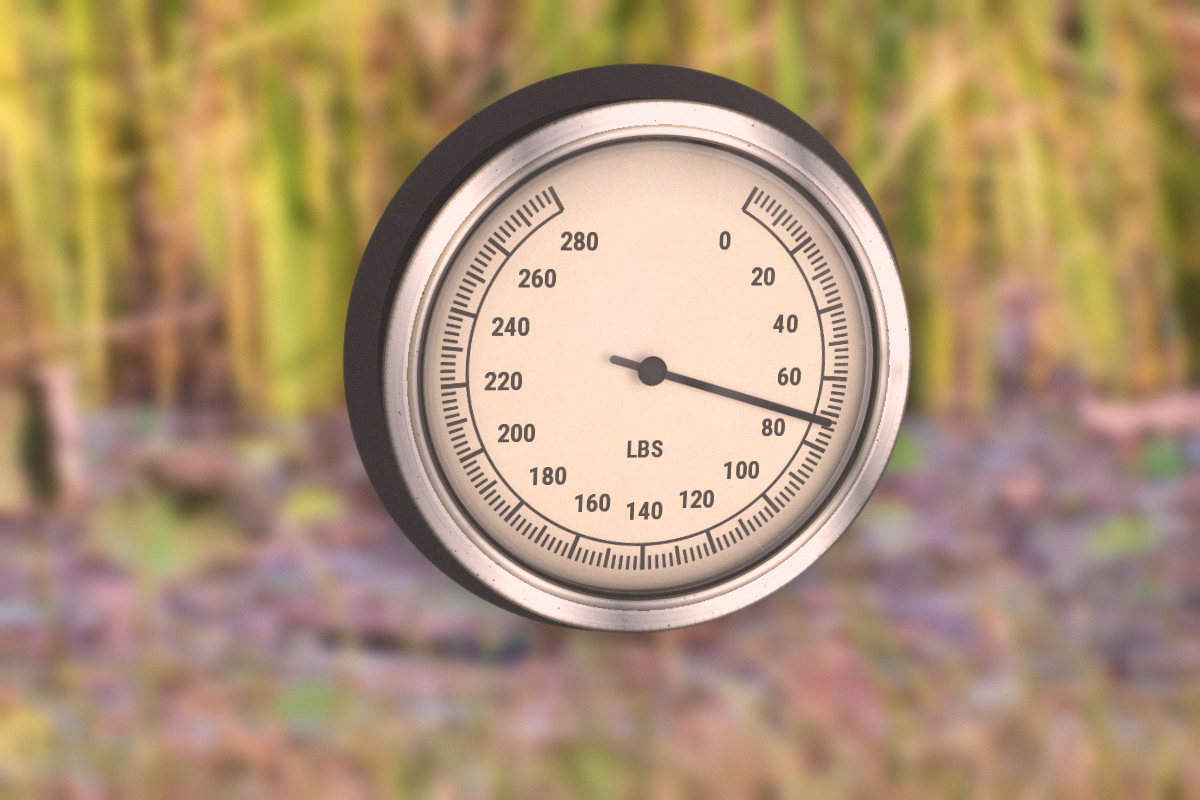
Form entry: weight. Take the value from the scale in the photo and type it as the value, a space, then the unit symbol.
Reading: 72 lb
